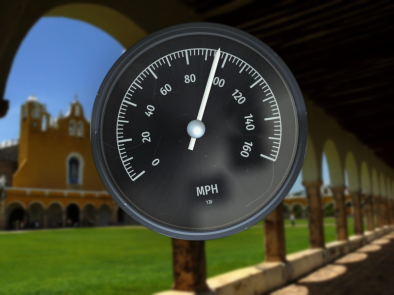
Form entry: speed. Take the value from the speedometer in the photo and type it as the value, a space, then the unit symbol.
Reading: 96 mph
